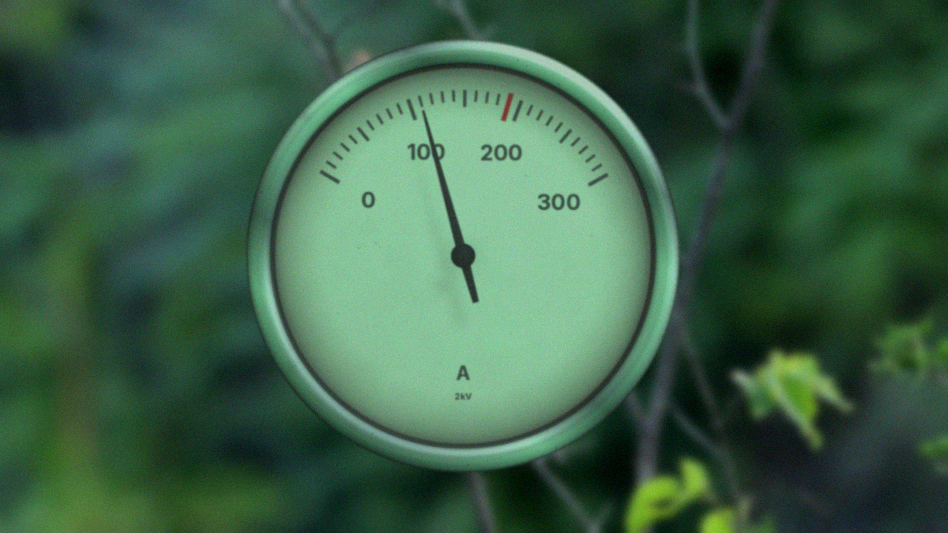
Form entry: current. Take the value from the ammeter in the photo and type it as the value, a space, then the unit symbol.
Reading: 110 A
